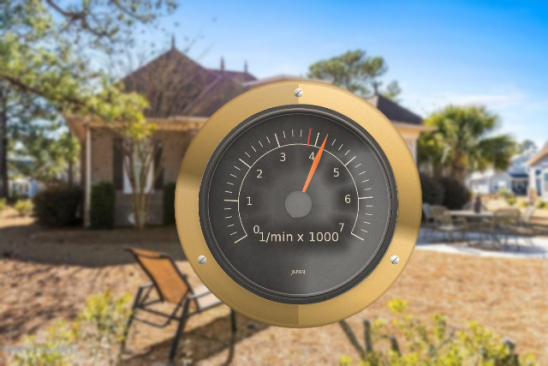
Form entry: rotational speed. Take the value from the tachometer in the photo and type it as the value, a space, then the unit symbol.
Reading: 4200 rpm
